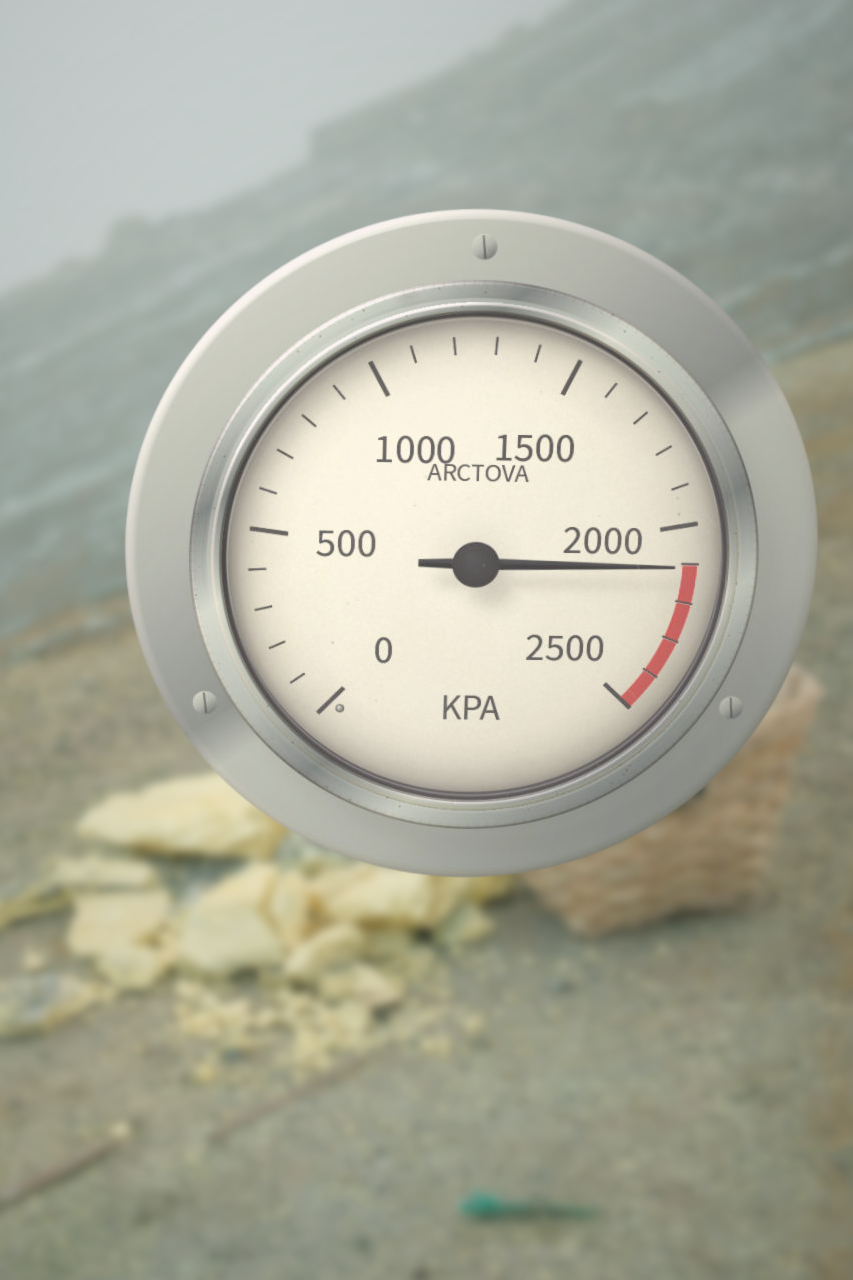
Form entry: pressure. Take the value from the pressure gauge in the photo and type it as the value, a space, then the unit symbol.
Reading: 2100 kPa
